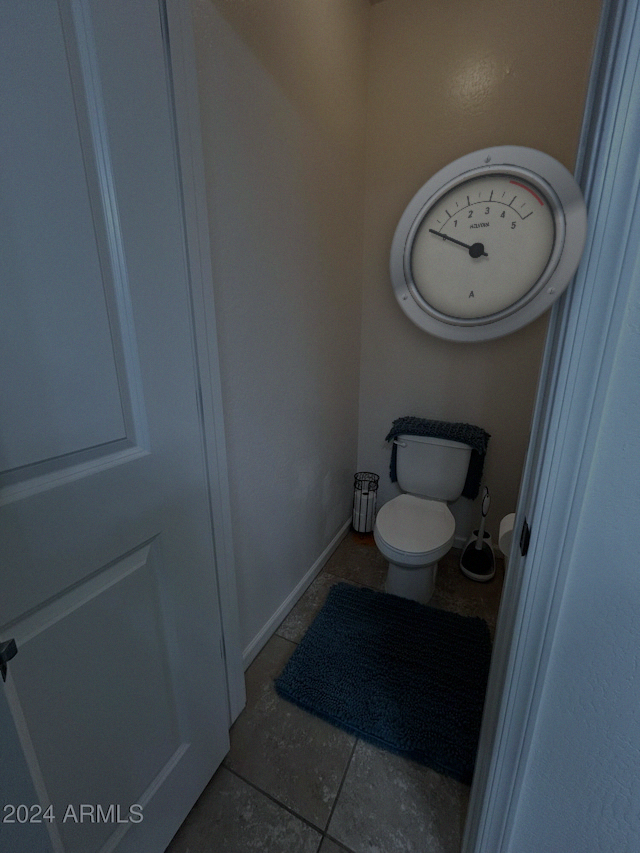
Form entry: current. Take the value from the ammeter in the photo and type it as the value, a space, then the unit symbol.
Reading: 0 A
